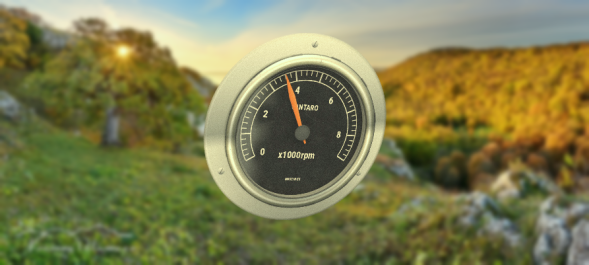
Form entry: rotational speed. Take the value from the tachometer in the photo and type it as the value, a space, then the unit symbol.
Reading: 3600 rpm
